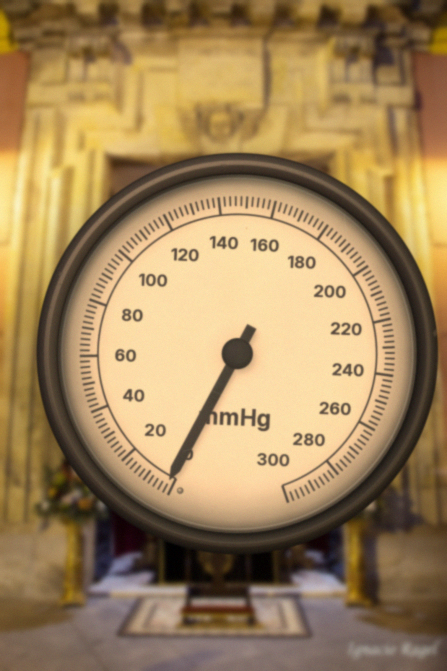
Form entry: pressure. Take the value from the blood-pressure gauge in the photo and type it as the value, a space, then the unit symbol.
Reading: 2 mmHg
